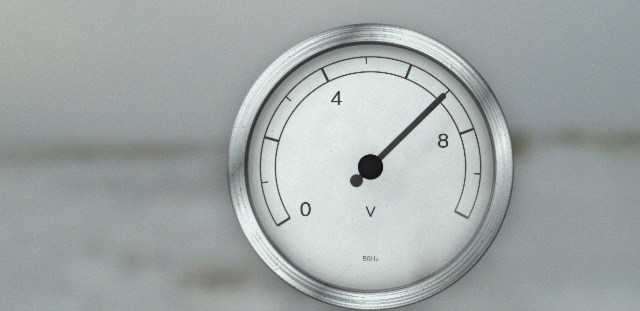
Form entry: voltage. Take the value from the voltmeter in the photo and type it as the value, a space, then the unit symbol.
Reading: 7 V
